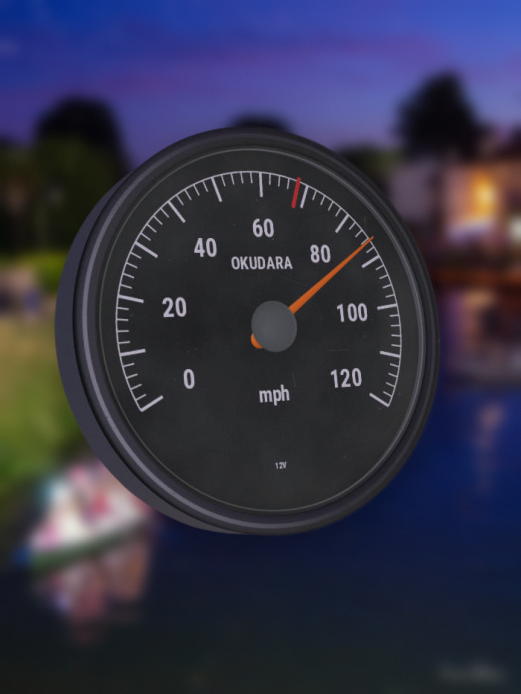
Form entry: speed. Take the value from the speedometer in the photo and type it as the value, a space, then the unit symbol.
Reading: 86 mph
